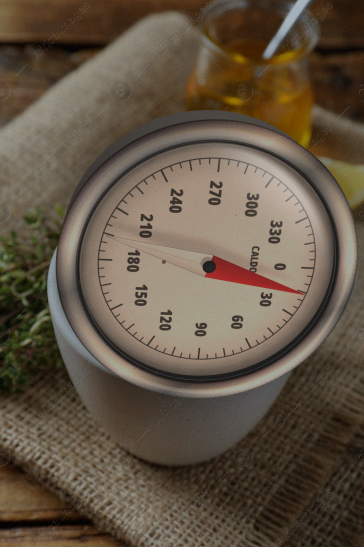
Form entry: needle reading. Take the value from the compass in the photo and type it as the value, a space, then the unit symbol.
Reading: 15 °
